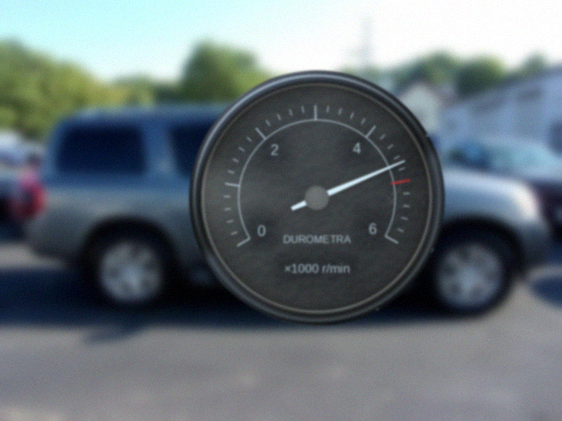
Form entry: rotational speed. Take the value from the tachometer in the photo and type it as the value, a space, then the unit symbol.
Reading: 4700 rpm
